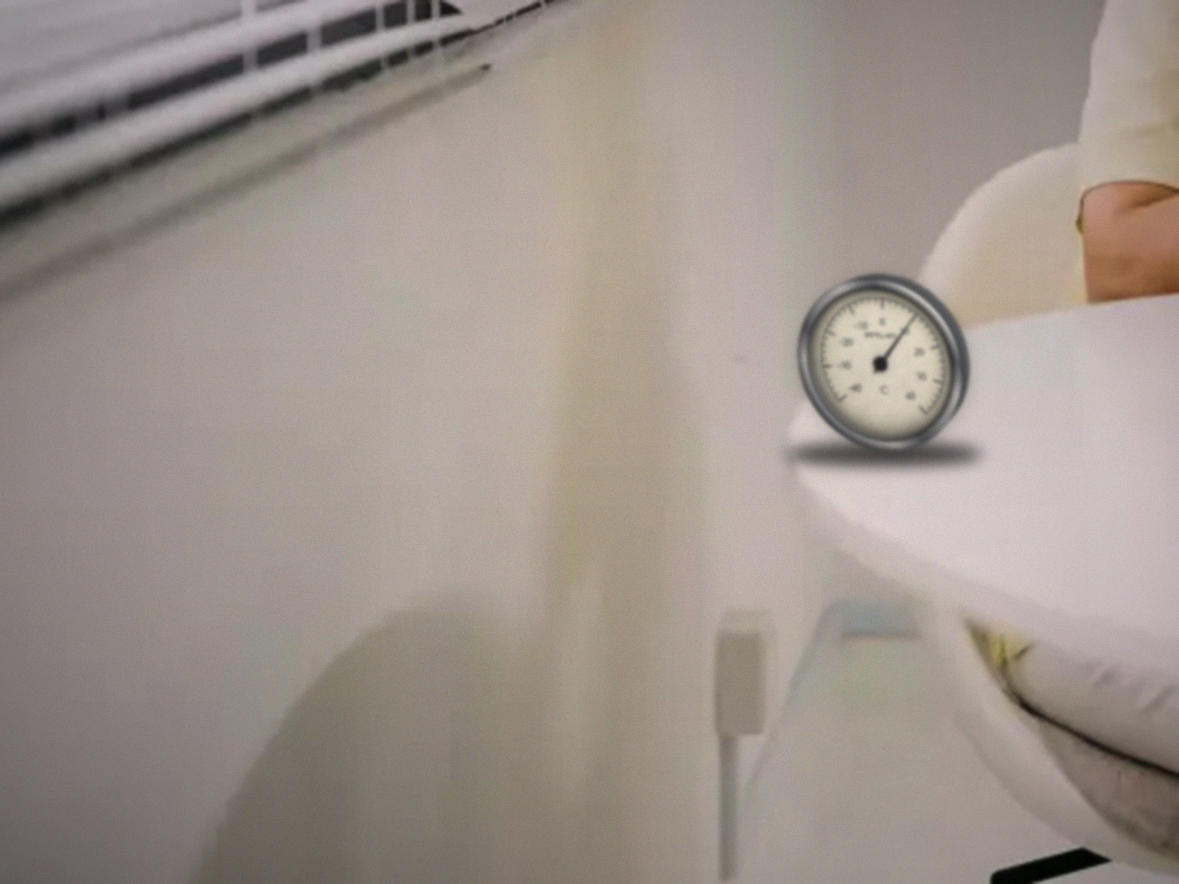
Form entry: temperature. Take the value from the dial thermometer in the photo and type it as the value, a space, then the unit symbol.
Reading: 10 °C
